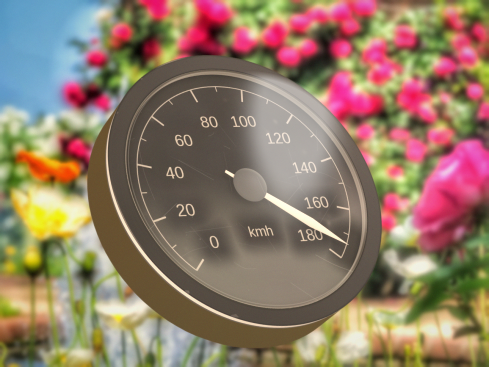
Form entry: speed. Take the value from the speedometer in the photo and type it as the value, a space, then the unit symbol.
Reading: 175 km/h
